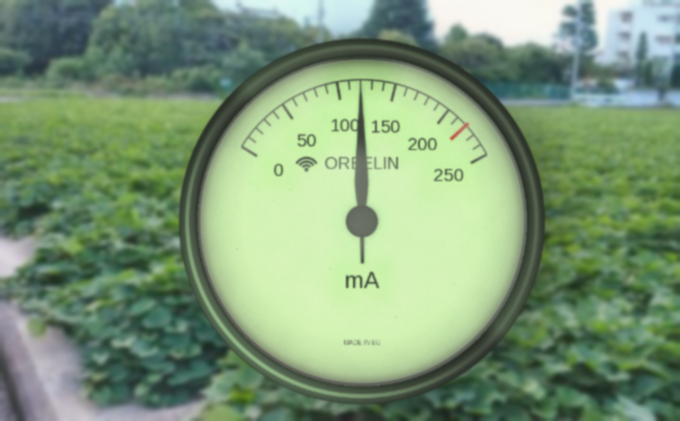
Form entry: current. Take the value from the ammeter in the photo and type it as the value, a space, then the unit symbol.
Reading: 120 mA
